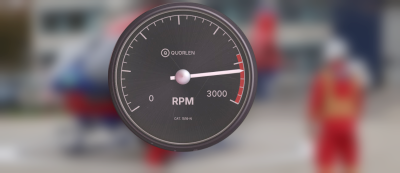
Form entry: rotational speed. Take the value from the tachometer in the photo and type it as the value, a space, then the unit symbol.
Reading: 2600 rpm
